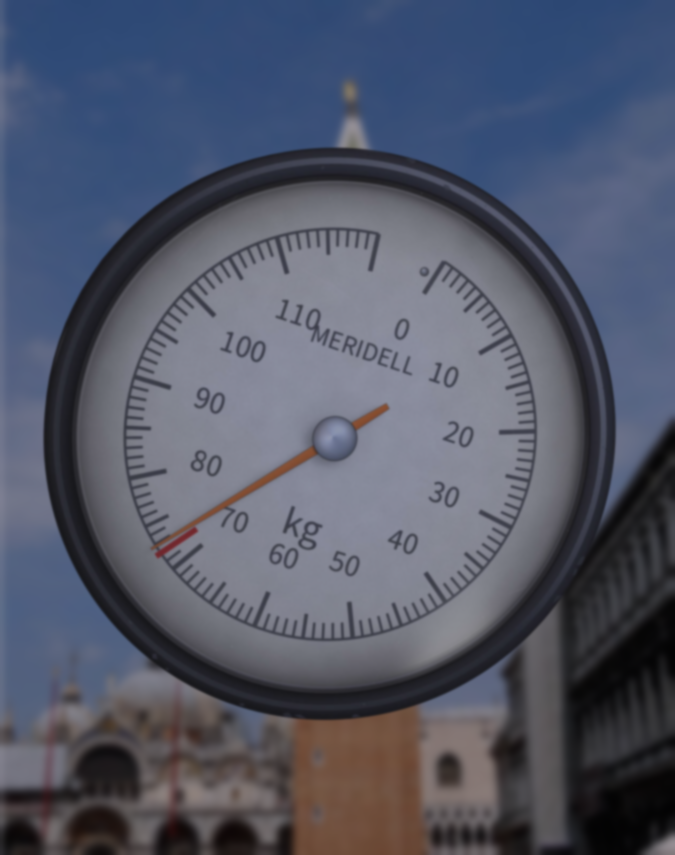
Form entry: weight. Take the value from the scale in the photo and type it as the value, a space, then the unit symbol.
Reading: 73 kg
